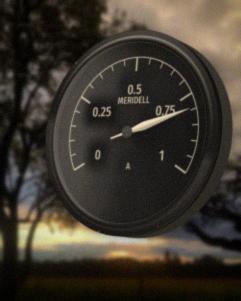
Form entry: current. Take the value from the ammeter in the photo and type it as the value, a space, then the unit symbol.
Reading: 0.8 A
